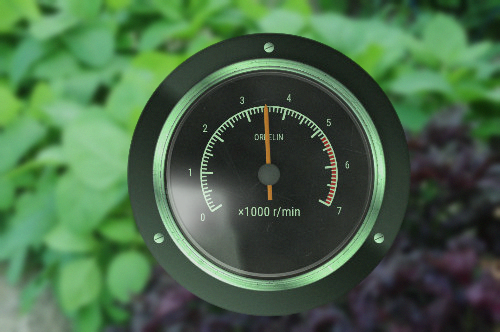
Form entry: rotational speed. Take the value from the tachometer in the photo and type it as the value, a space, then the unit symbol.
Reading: 3500 rpm
